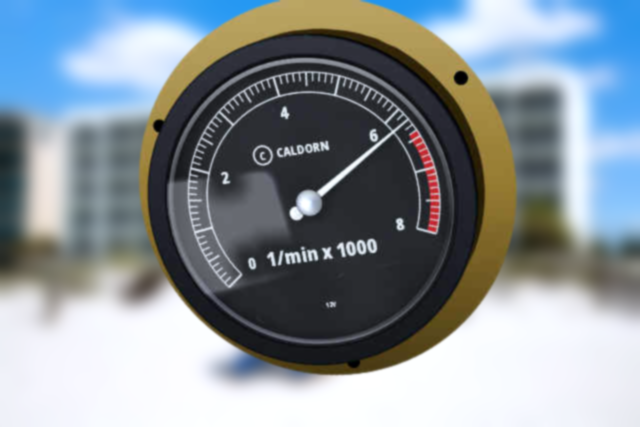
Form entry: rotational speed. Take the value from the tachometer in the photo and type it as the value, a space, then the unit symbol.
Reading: 6200 rpm
